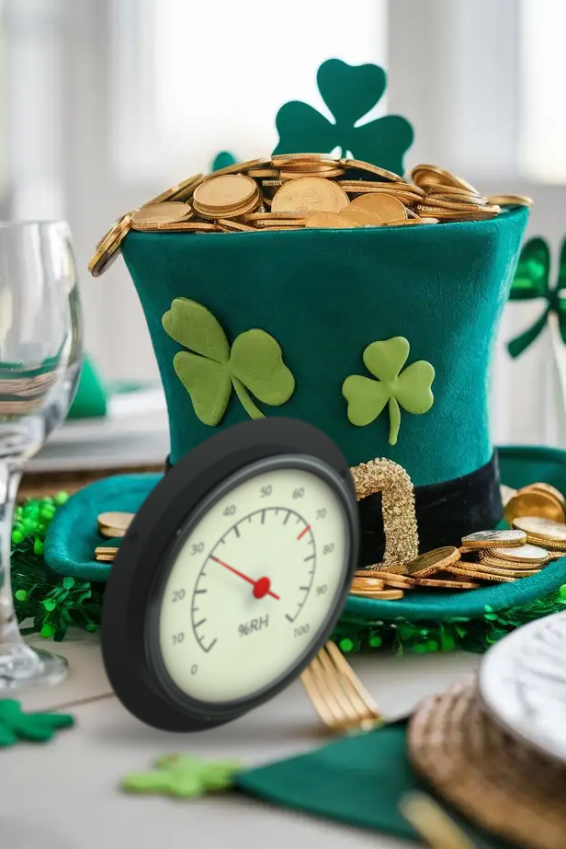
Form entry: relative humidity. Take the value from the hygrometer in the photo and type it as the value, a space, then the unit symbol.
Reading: 30 %
